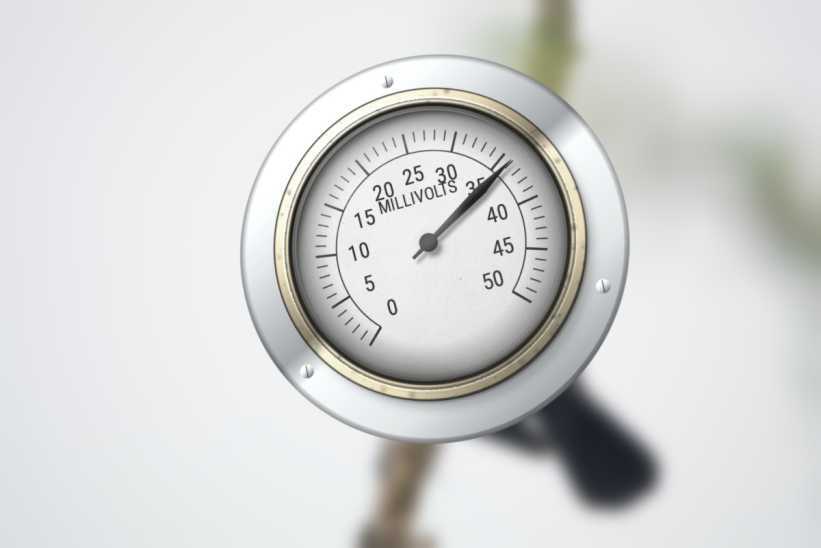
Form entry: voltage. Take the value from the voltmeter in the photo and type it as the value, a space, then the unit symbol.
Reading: 36 mV
